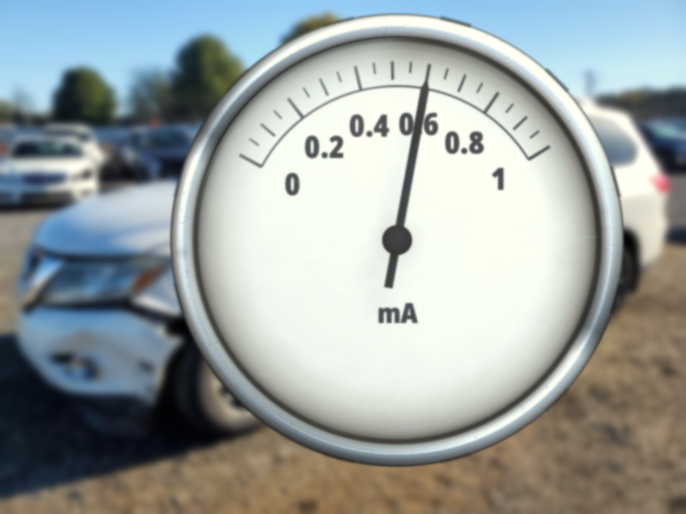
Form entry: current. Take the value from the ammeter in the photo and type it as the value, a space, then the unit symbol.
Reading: 0.6 mA
